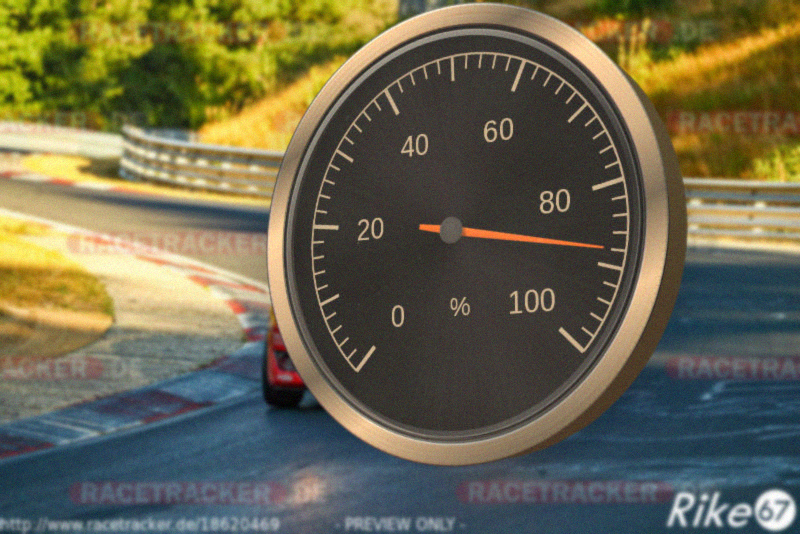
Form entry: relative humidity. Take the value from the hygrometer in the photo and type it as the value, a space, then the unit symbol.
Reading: 88 %
